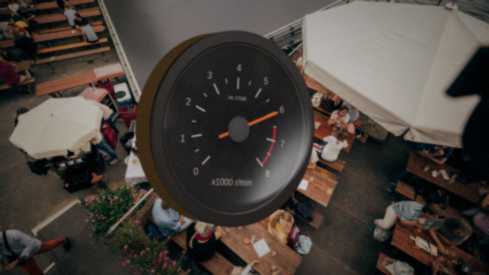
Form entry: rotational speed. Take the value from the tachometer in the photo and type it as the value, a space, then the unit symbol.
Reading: 6000 rpm
